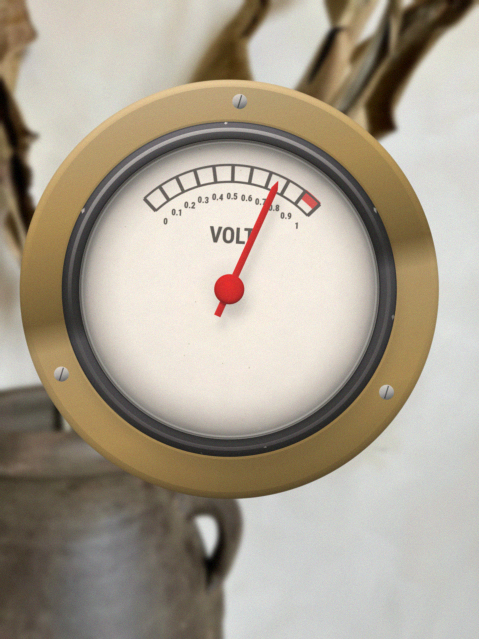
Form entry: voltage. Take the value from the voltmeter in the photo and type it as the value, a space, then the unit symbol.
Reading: 0.75 V
